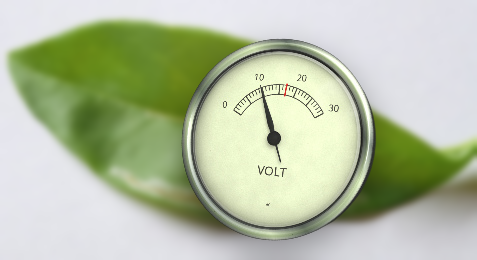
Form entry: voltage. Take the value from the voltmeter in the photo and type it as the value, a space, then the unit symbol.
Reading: 10 V
